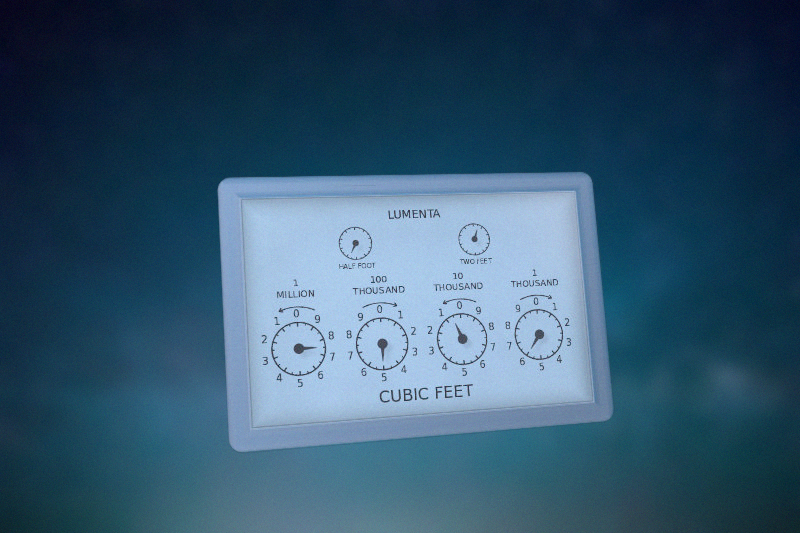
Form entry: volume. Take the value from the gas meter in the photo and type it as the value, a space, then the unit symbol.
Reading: 750600 ft³
